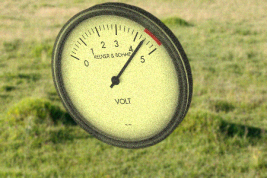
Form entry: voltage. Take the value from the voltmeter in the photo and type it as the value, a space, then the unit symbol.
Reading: 4.4 V
